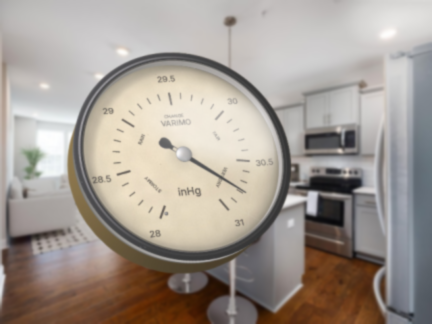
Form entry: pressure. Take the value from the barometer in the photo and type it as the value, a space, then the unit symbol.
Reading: 30.8 inHg
